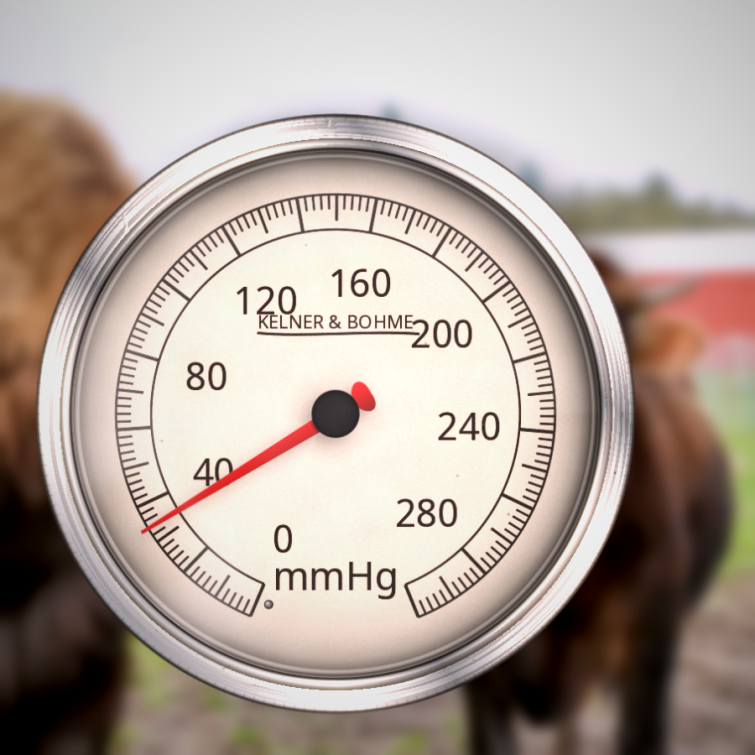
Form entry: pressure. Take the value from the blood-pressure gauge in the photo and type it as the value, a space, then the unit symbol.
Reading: 34 mmHg
